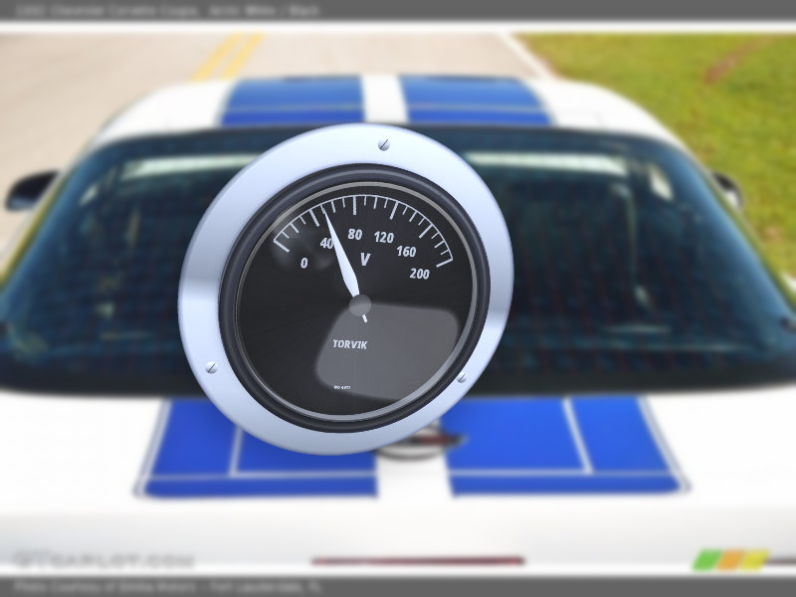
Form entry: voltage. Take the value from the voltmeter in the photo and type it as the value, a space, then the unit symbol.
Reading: 50 V
